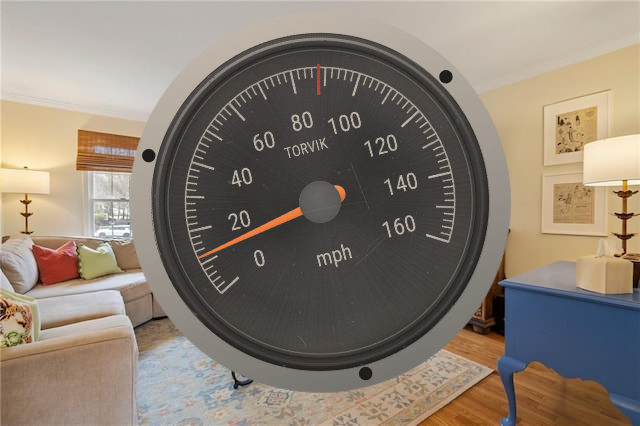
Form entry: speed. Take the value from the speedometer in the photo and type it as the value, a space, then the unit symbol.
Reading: 12 mph
